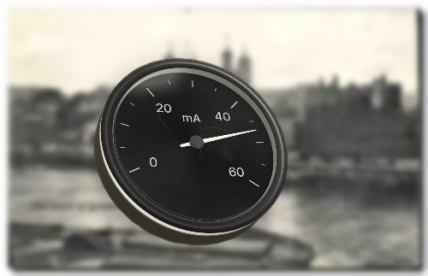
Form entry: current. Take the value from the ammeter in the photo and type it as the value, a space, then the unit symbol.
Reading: 47.5 mA
